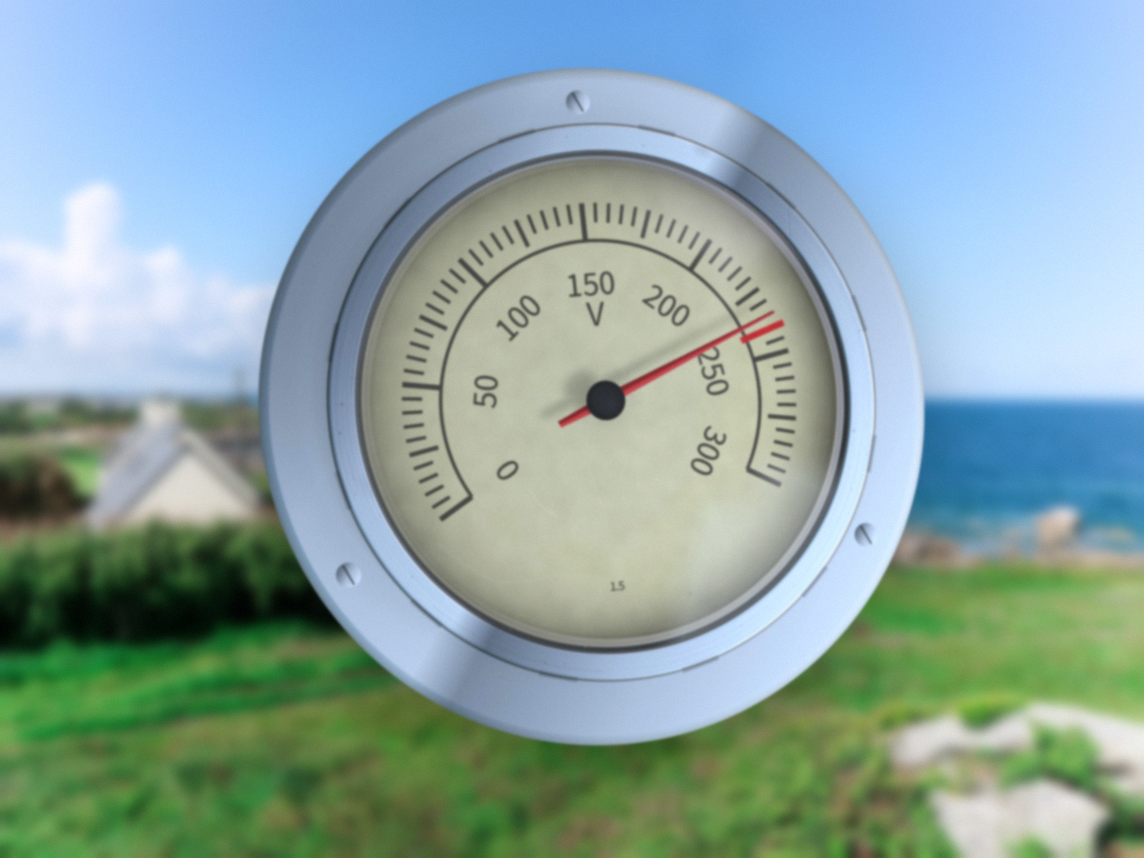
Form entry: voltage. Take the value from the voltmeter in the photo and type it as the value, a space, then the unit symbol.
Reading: 235 V
